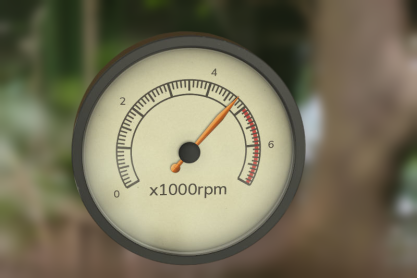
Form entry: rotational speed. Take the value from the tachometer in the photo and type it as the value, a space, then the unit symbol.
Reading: 4700 rpm
